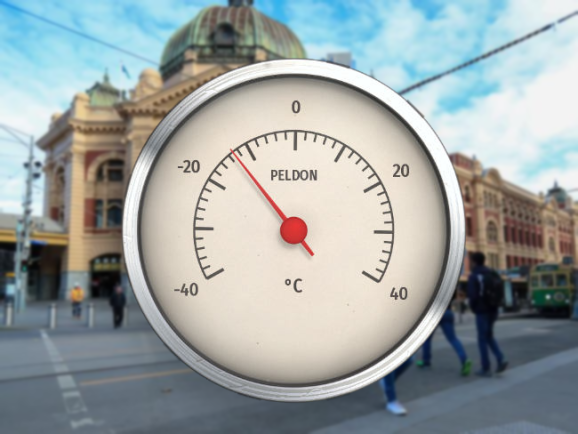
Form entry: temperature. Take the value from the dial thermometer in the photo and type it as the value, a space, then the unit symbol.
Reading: -13 °C
